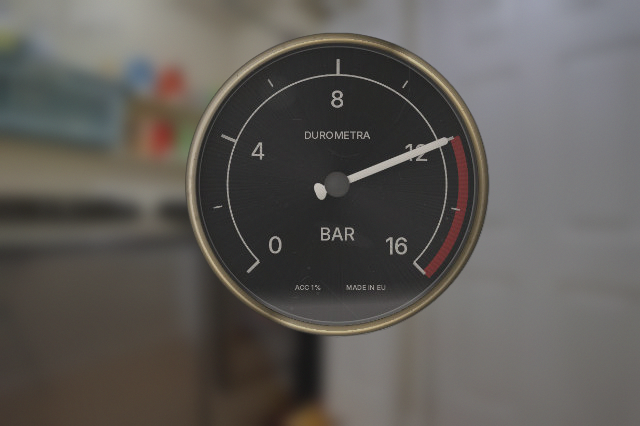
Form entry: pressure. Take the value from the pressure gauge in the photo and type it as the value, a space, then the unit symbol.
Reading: 12 bar
